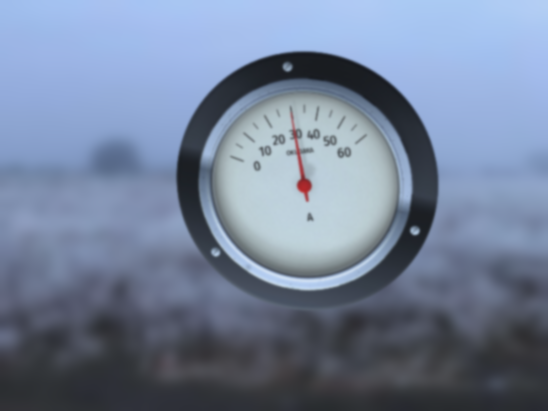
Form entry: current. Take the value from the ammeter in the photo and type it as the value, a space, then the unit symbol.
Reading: 30 A
